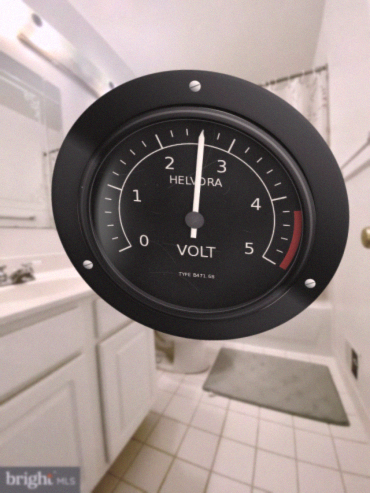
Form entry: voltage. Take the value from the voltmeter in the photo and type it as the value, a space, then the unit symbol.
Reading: 2.6 V
